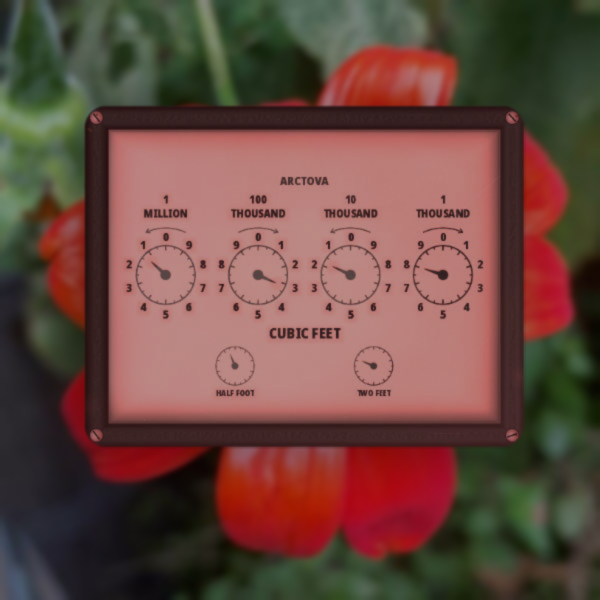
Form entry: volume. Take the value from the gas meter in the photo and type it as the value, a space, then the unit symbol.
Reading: 131800 ft³
